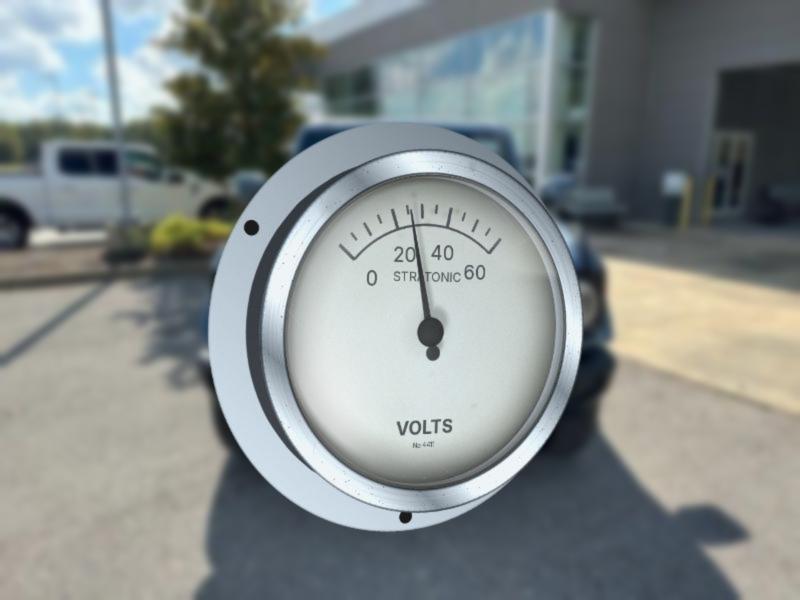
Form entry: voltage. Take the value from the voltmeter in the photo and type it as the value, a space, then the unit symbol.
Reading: 25 V
